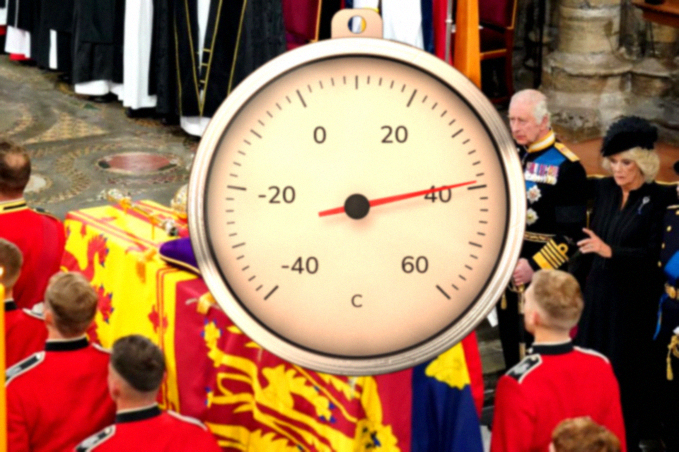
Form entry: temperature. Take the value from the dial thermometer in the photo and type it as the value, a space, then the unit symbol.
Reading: 39 °C
